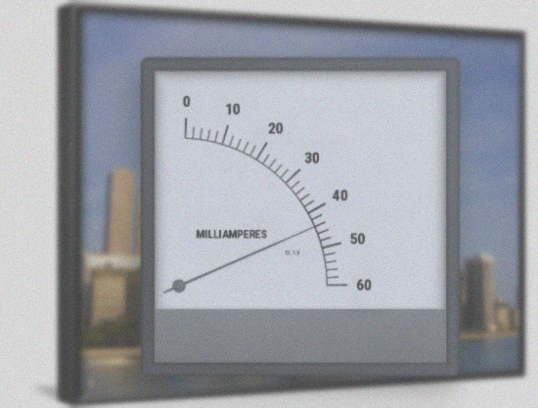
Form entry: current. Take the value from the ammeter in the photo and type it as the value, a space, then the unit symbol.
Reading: 44 mA
